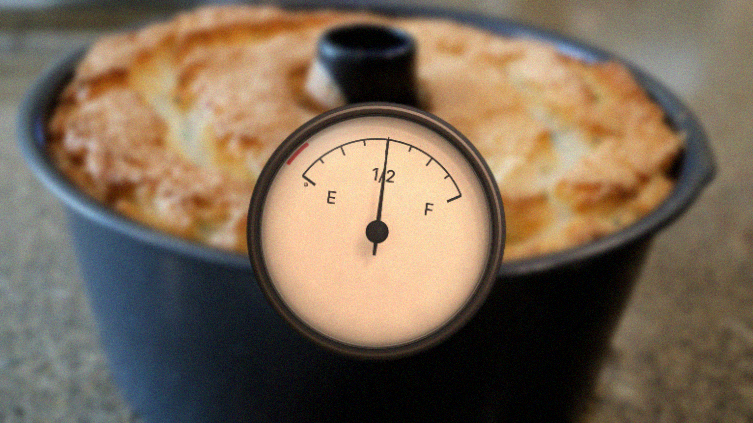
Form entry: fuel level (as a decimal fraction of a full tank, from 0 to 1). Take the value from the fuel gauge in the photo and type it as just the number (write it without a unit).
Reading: 0.5
